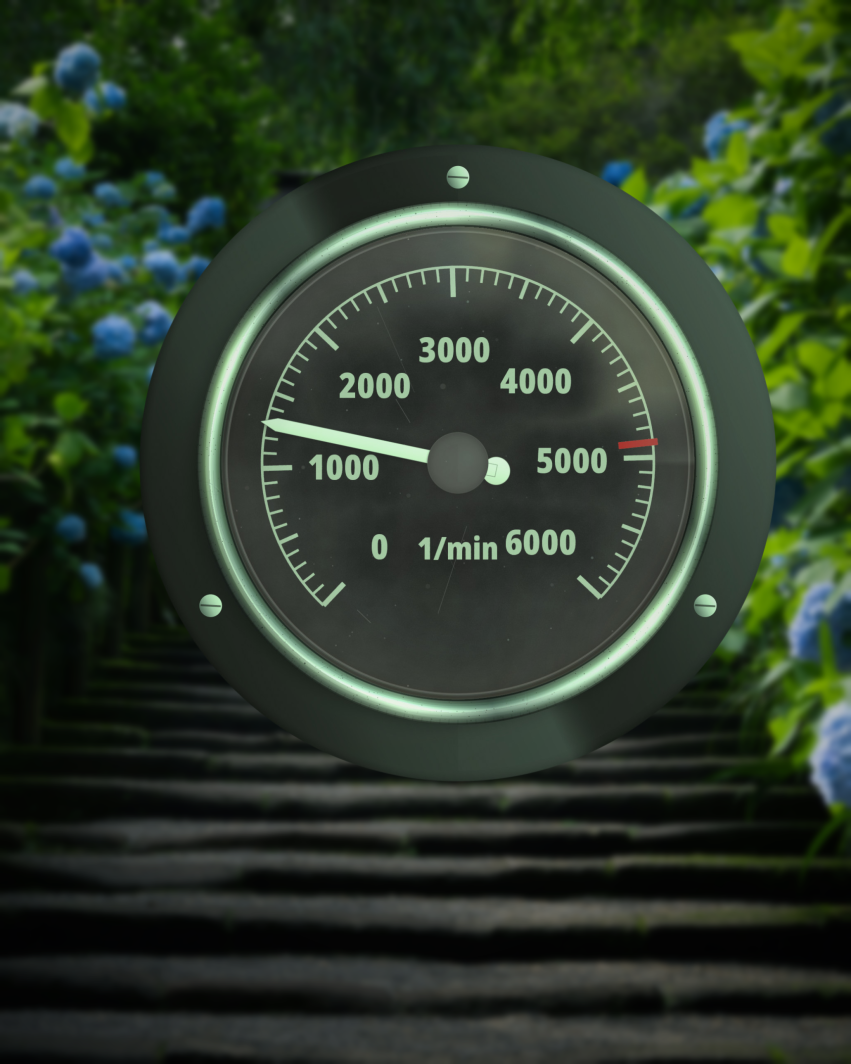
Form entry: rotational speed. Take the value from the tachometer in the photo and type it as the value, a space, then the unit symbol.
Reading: 1300 rpm
